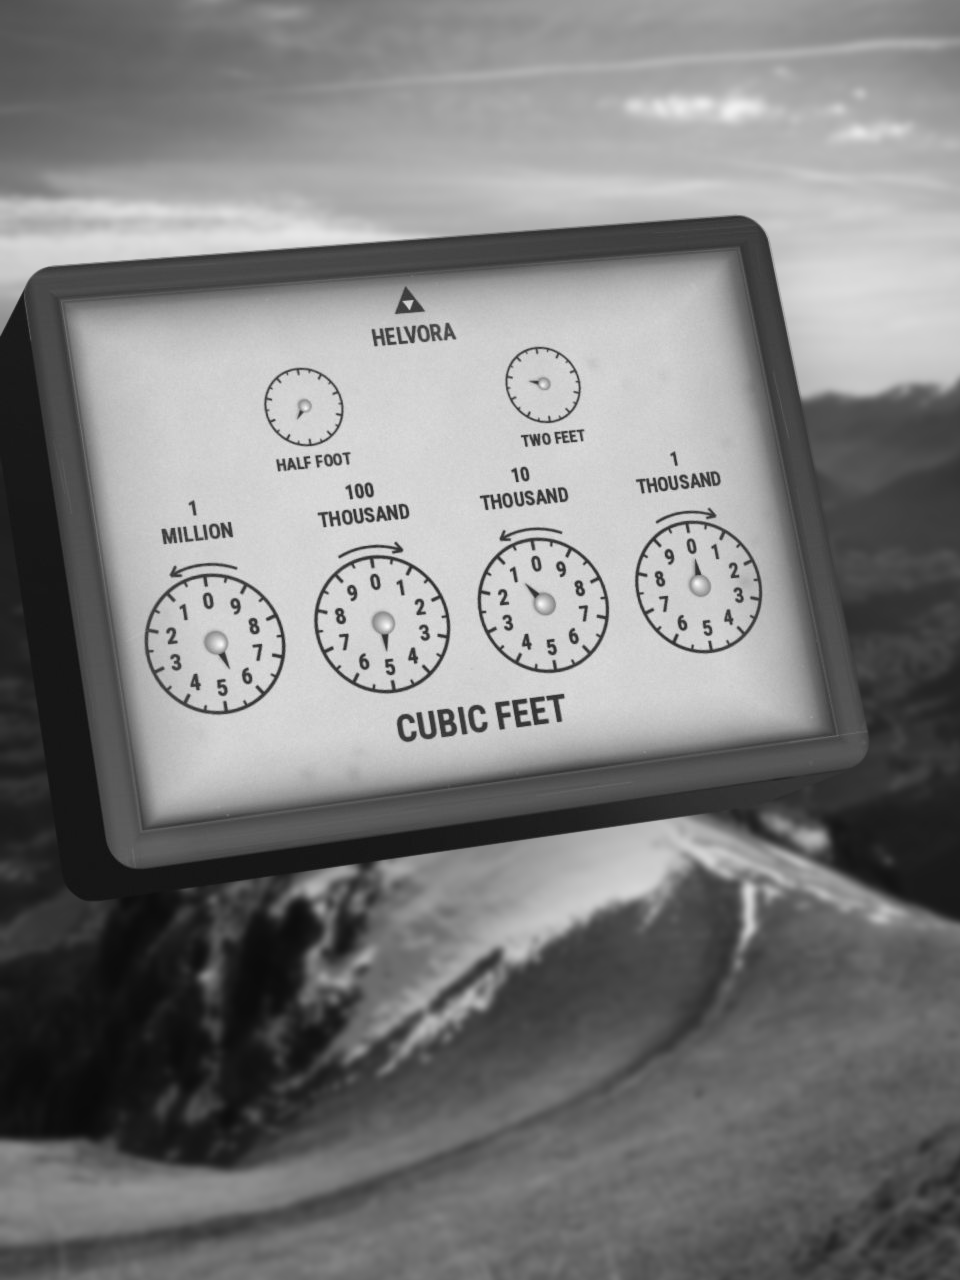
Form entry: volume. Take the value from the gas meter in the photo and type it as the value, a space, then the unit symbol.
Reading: 551000 ft³
